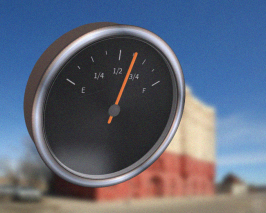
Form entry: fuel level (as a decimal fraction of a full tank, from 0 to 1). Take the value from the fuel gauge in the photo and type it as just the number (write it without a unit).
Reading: 0.625
